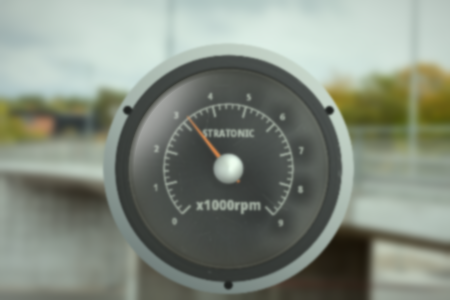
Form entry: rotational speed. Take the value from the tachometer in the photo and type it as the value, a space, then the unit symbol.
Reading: 3200 rpm
